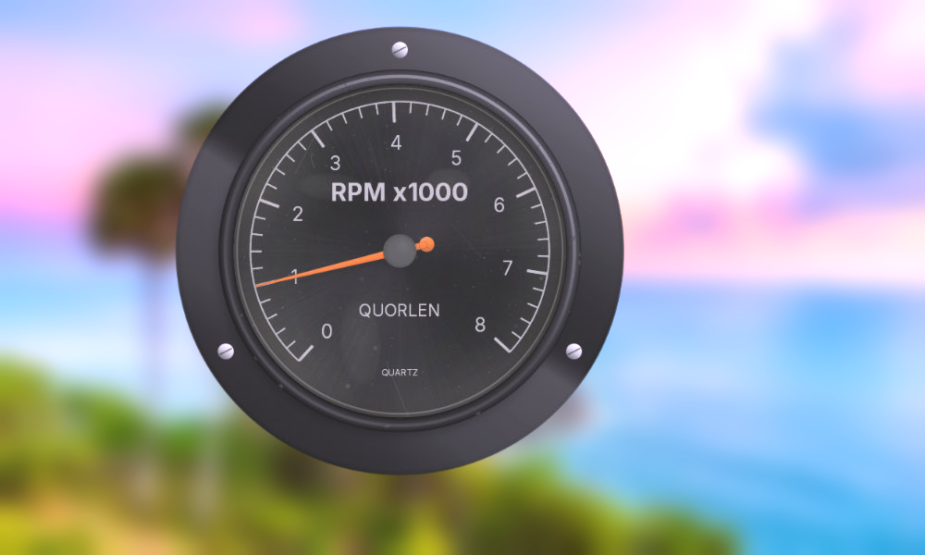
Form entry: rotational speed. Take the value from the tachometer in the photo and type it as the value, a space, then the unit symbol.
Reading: 1000 rpm
